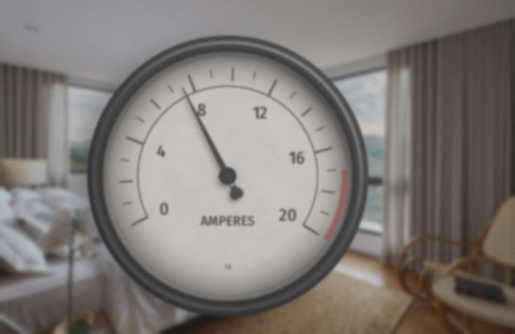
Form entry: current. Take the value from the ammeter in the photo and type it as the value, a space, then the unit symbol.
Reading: 7.5 A
